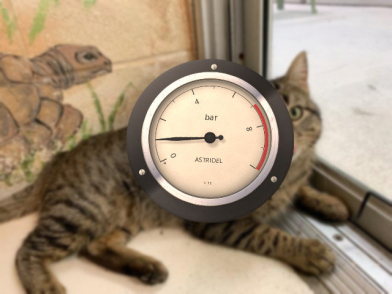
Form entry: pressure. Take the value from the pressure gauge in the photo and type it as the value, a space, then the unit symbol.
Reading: 1 bar
